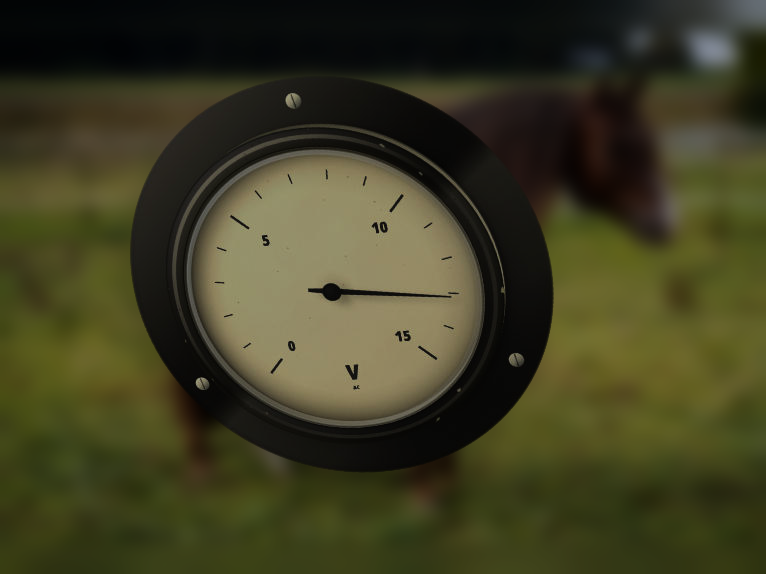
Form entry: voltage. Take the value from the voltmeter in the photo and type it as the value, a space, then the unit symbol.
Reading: 13 V
